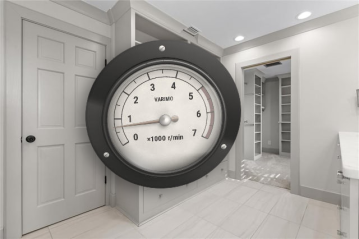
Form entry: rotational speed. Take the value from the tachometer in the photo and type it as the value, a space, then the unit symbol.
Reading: 750 rpm
